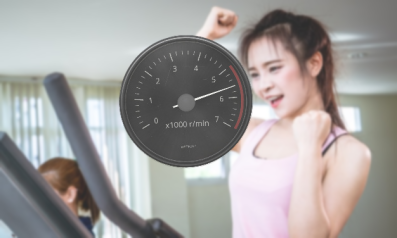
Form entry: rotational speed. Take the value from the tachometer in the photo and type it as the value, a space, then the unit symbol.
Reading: 5600 rpm
